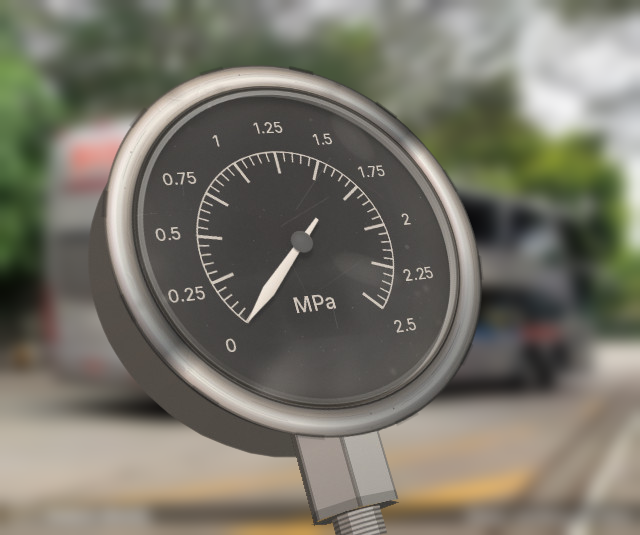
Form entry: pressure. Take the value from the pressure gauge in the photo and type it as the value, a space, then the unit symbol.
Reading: 0 MPa
